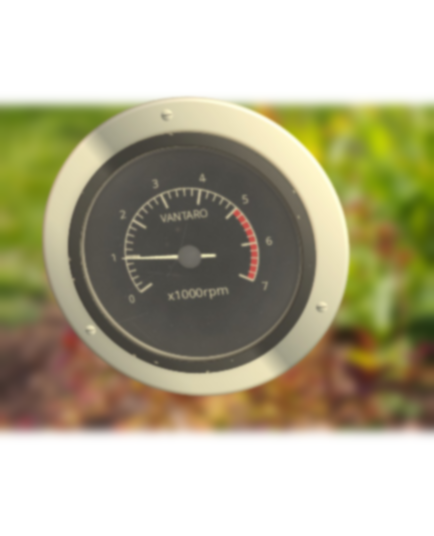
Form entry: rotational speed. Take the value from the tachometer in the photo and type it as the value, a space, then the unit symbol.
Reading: 1000 rpm
